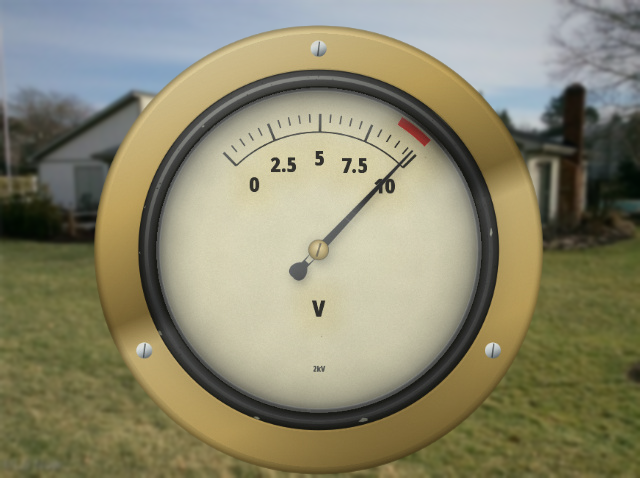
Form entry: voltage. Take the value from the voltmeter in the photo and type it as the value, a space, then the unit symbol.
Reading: 9.75 V
